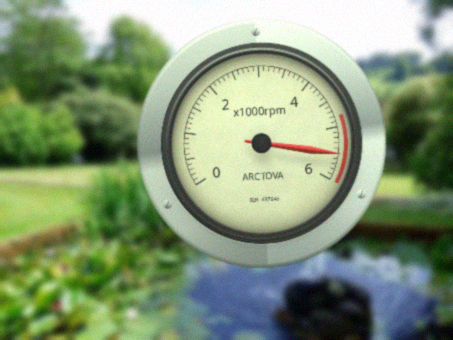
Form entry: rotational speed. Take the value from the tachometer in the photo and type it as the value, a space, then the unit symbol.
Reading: 5500 rpm
